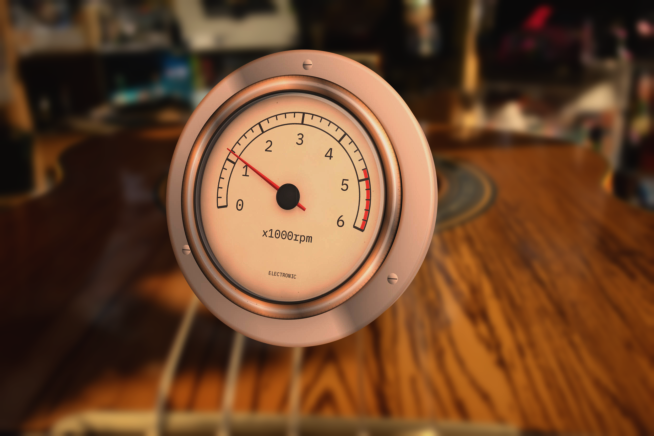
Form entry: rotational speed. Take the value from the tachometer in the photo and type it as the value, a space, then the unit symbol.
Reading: 1200 rpm
